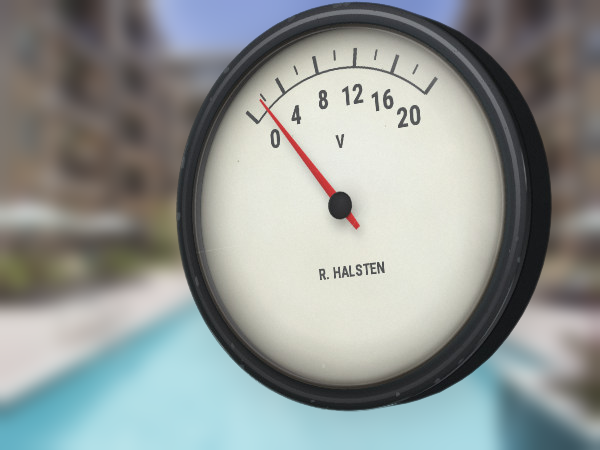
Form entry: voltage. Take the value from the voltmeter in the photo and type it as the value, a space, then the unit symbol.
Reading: 2 V
